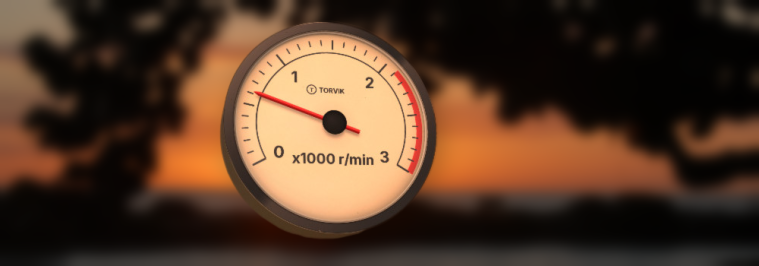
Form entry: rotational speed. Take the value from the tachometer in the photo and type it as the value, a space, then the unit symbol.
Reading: 600 rpm
